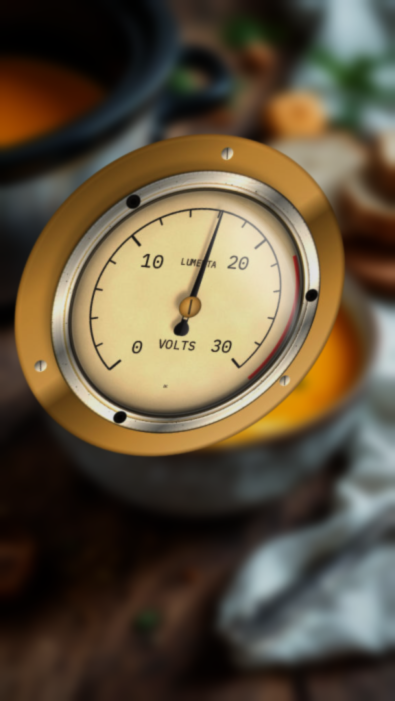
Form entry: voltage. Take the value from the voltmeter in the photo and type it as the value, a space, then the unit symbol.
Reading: 16 V
